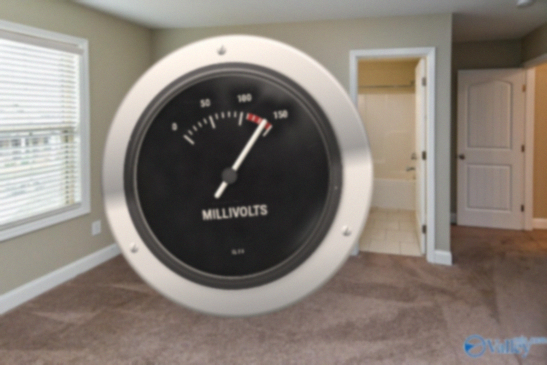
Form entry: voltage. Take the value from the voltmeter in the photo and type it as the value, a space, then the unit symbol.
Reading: 140 mV
